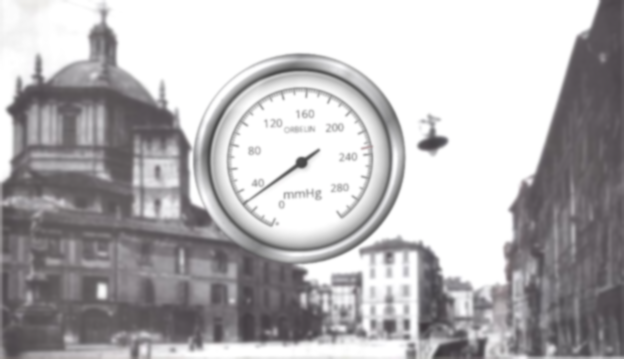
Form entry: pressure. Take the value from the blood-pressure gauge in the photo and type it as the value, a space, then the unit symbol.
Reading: 30 mmHg
